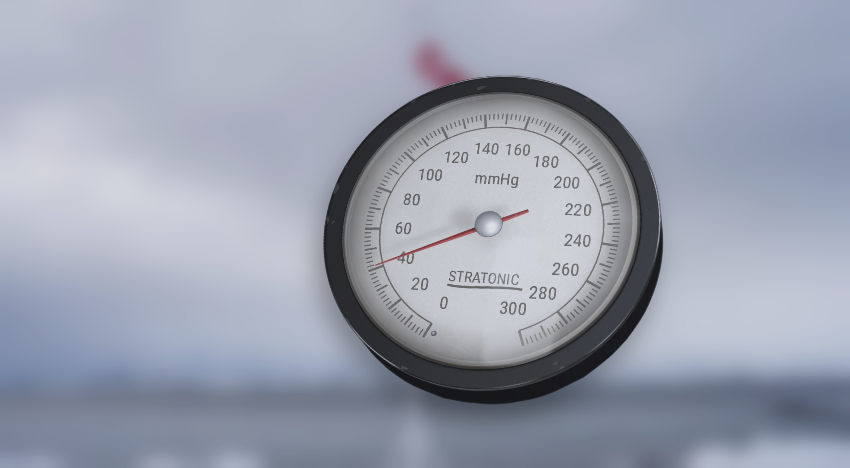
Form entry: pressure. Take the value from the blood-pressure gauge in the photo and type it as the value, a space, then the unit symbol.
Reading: 40 mmHg
